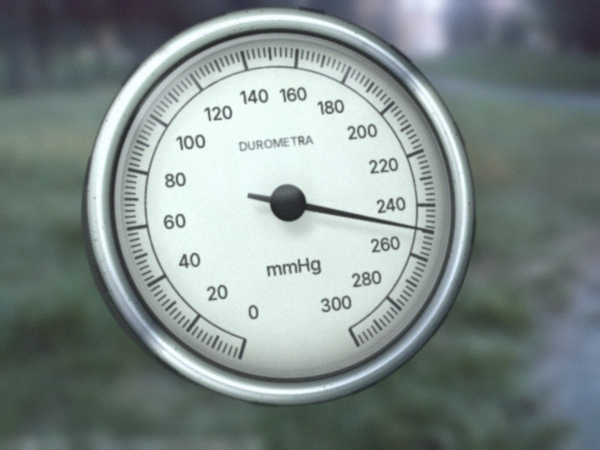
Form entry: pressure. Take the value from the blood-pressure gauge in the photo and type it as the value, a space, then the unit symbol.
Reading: 250 mmHg
